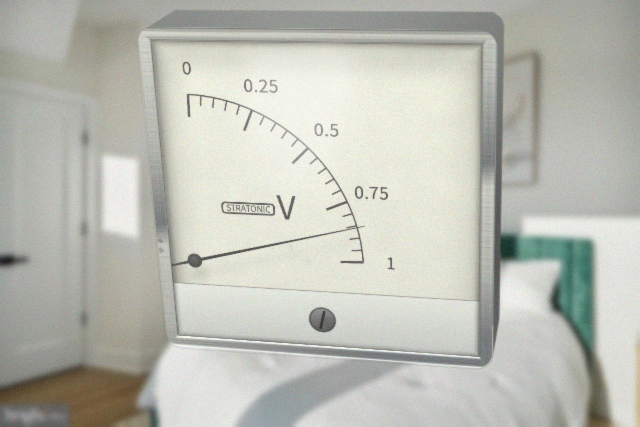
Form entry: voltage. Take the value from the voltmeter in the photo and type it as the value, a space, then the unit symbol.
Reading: 0.85 V
